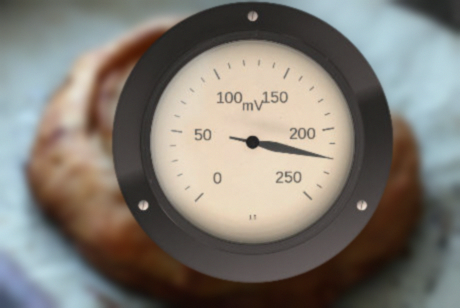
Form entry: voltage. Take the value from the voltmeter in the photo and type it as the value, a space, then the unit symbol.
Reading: 220 mV
